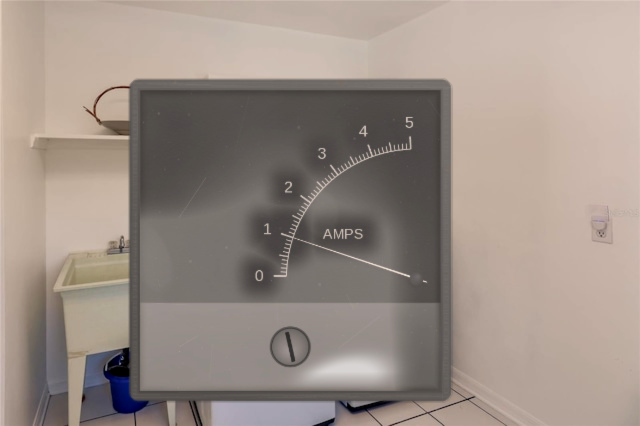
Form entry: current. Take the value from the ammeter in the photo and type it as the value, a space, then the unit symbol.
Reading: 1 A
